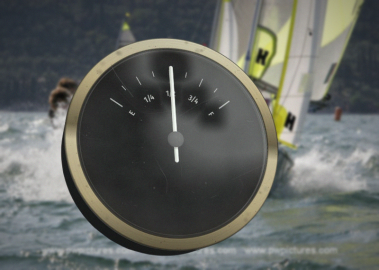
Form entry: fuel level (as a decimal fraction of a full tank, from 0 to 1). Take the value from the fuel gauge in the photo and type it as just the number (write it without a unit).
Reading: 0.5
